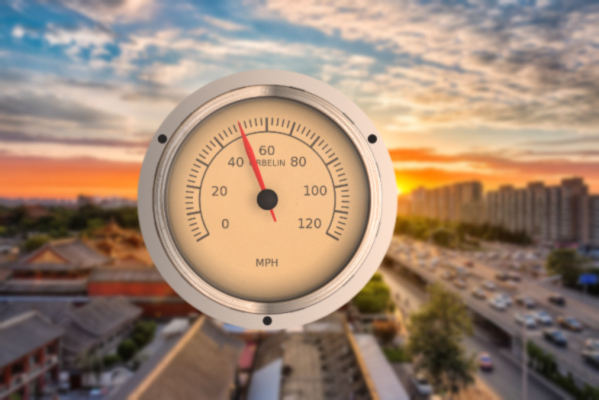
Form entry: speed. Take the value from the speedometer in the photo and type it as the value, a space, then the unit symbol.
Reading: 50 mph
